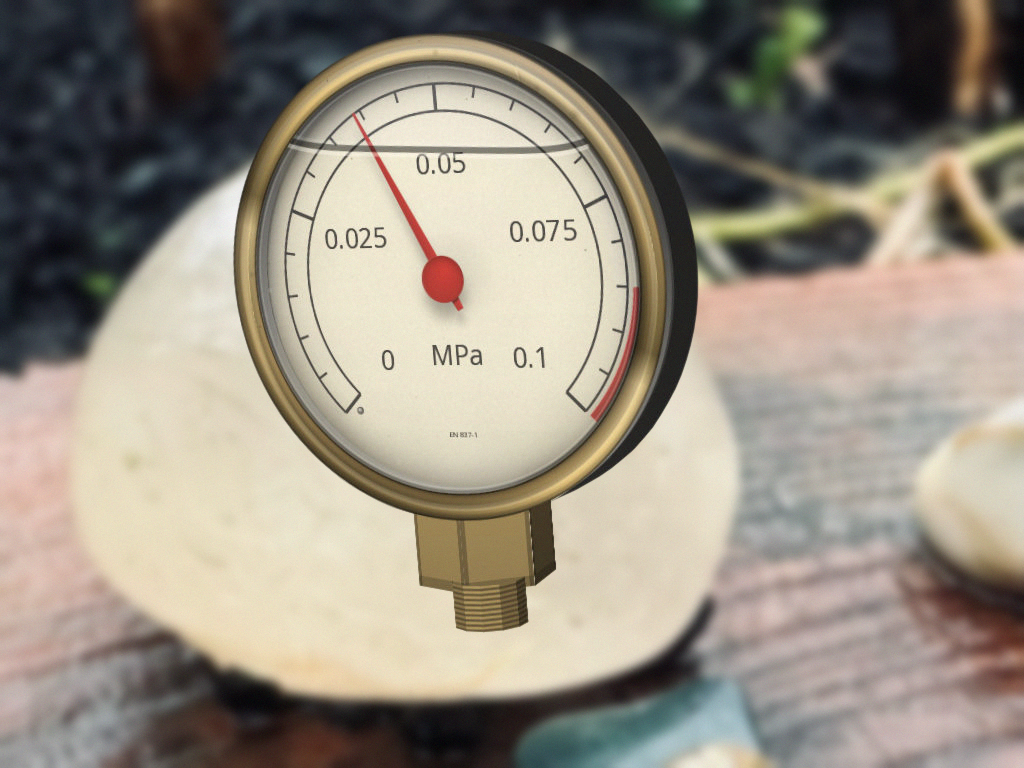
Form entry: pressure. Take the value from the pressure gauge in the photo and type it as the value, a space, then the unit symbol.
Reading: 0.04 MPa
